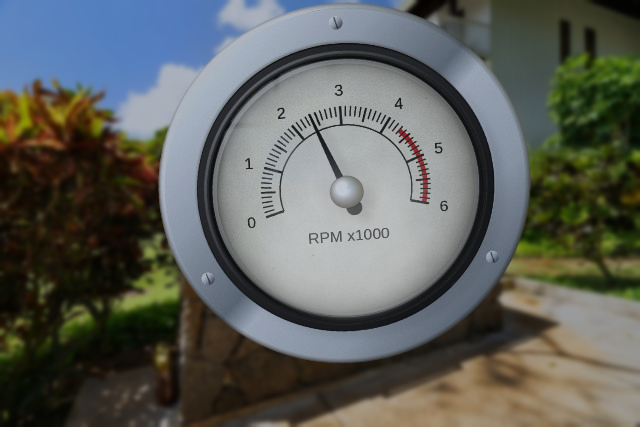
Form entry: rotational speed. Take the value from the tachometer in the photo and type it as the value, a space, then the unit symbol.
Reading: 2400 rpm
